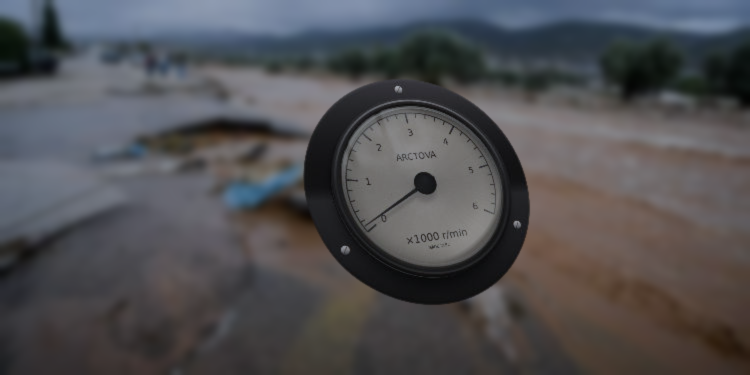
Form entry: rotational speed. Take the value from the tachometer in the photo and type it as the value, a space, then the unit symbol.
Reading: 100 rpm
